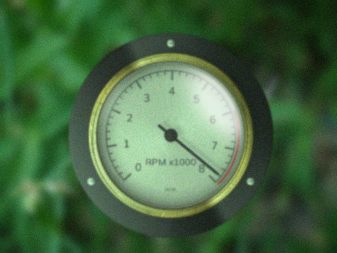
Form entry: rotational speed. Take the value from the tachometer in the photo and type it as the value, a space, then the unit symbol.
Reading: 7800 rpm
